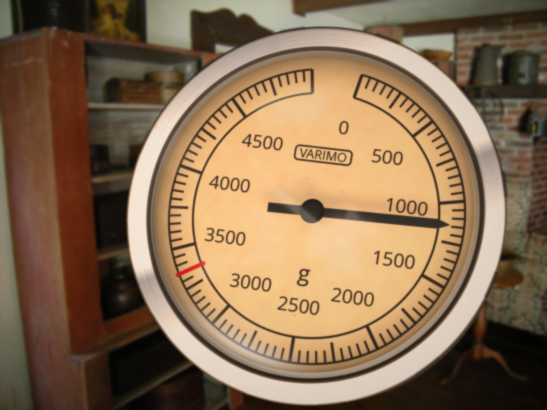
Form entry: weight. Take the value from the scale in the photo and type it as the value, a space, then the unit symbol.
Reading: 1150 g
